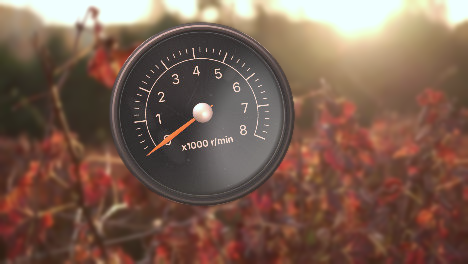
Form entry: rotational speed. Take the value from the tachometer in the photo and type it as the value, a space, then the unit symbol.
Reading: 0 rpm
